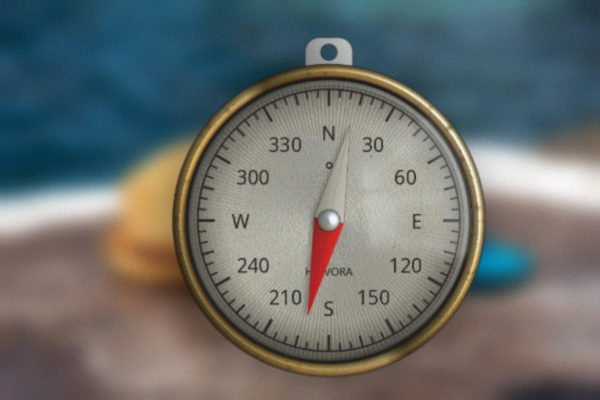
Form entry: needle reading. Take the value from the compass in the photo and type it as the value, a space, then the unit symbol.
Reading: 192.5 °
